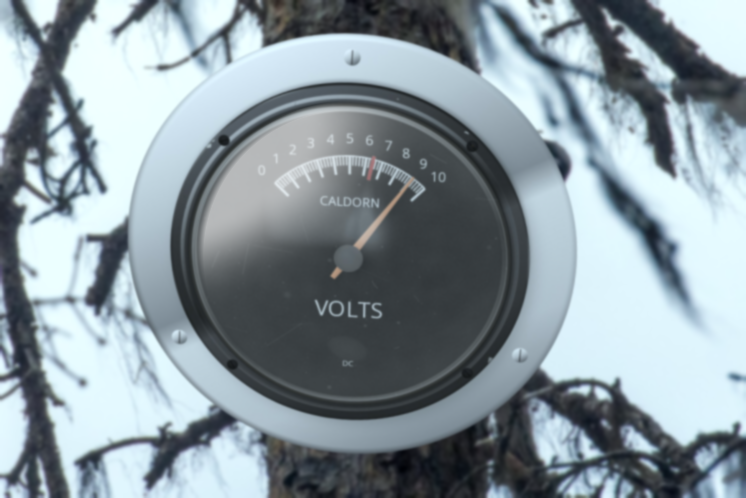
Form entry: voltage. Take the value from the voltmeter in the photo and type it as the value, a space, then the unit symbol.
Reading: 9 V
